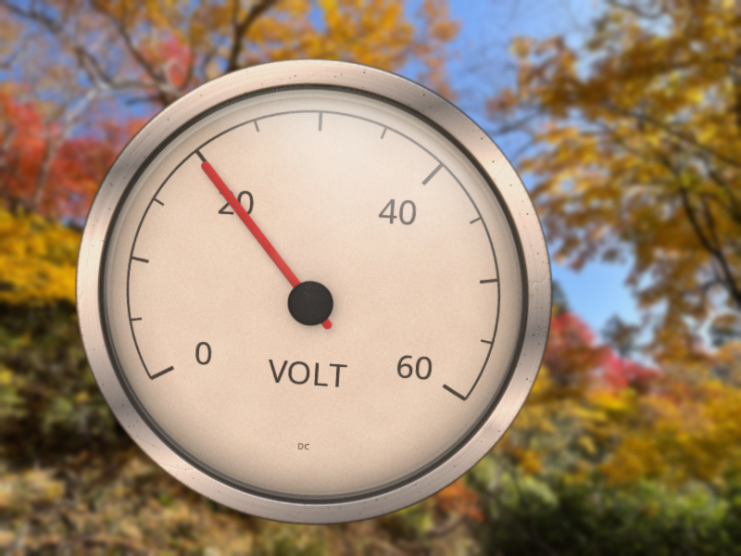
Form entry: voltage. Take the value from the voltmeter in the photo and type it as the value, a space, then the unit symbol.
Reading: 20 V
